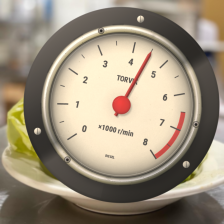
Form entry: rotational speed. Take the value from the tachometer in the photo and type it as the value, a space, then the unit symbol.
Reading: 4500 rpm
